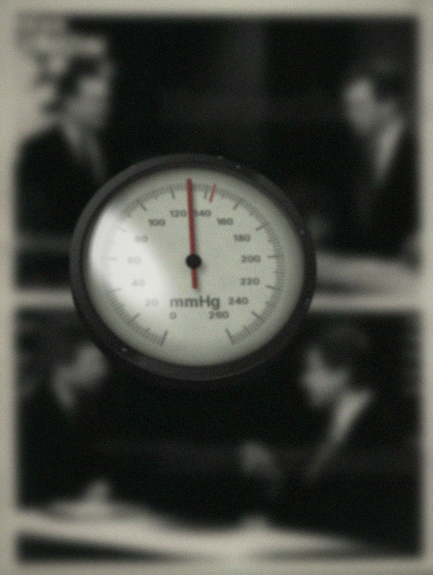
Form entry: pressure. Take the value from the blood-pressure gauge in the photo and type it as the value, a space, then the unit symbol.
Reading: 130 mmHg
